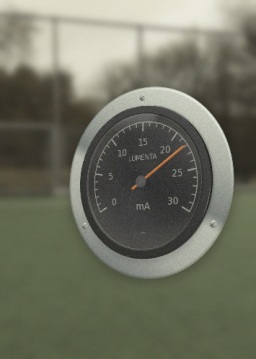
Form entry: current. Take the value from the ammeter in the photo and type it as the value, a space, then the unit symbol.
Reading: 22 mA
